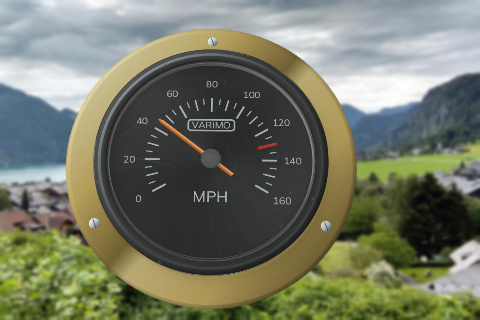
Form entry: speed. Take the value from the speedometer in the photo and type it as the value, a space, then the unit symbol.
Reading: 45 mph
